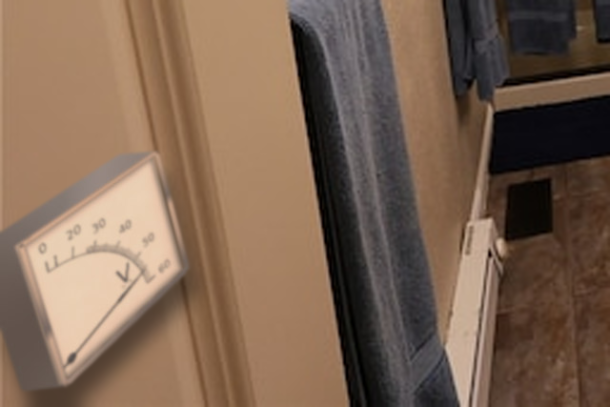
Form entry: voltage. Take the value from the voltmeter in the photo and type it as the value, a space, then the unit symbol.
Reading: 55 V
